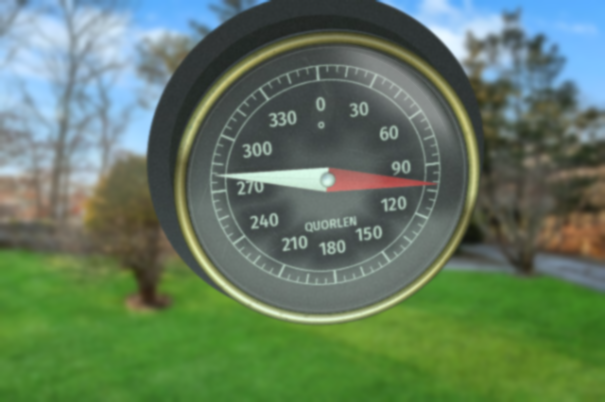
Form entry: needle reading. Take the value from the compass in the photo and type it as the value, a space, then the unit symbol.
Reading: 100 °
